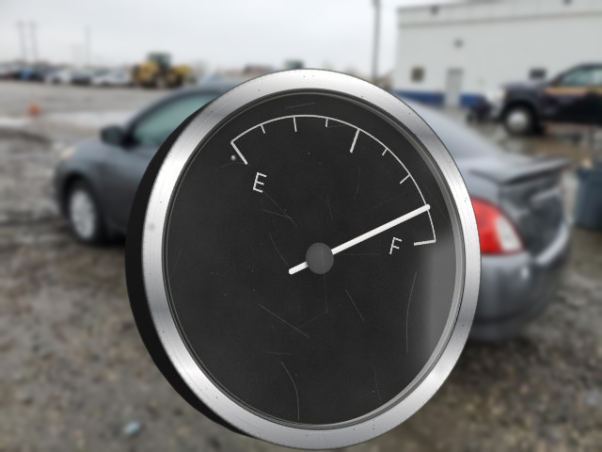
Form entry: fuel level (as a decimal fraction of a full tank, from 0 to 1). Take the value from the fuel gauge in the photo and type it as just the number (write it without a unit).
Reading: 0.875
